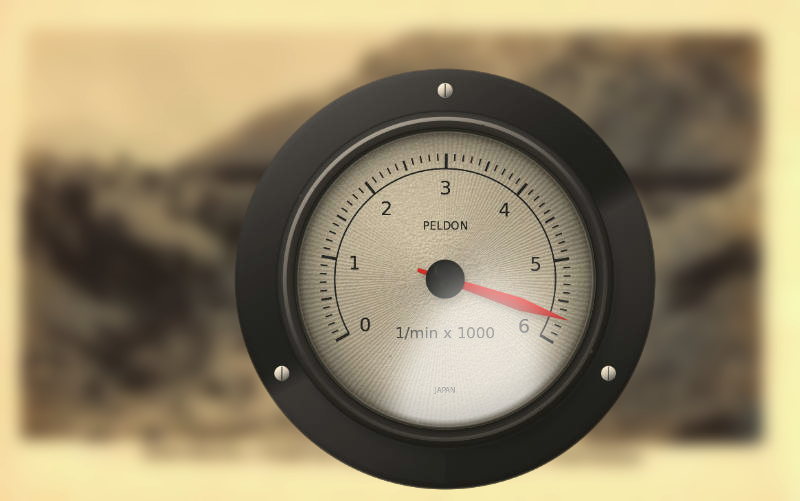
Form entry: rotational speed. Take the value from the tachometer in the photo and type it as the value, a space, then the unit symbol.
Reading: 5700 rpm
